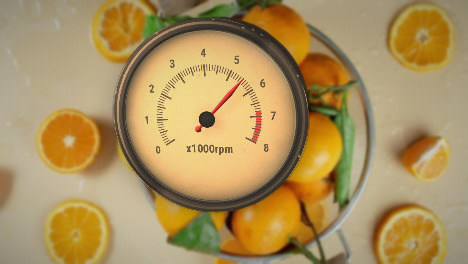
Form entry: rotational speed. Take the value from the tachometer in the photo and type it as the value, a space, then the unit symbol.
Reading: 5500 rpm
